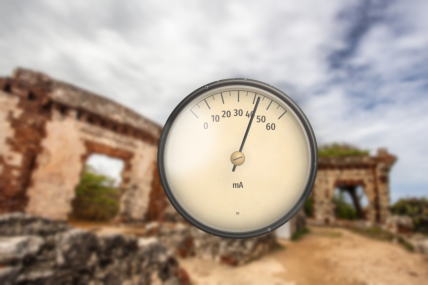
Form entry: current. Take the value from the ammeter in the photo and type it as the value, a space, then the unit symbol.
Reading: 42.5 mA
